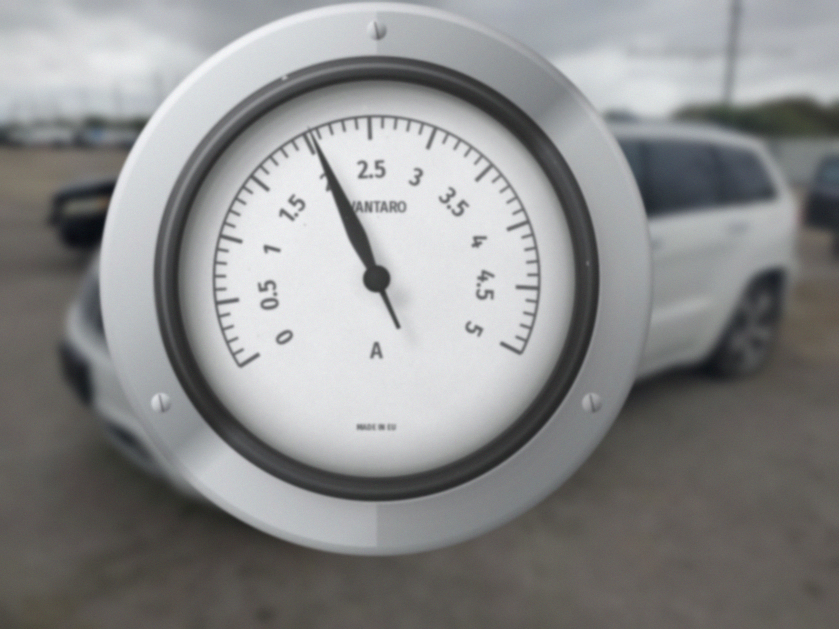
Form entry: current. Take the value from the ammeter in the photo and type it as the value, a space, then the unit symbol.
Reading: 2.05 A
